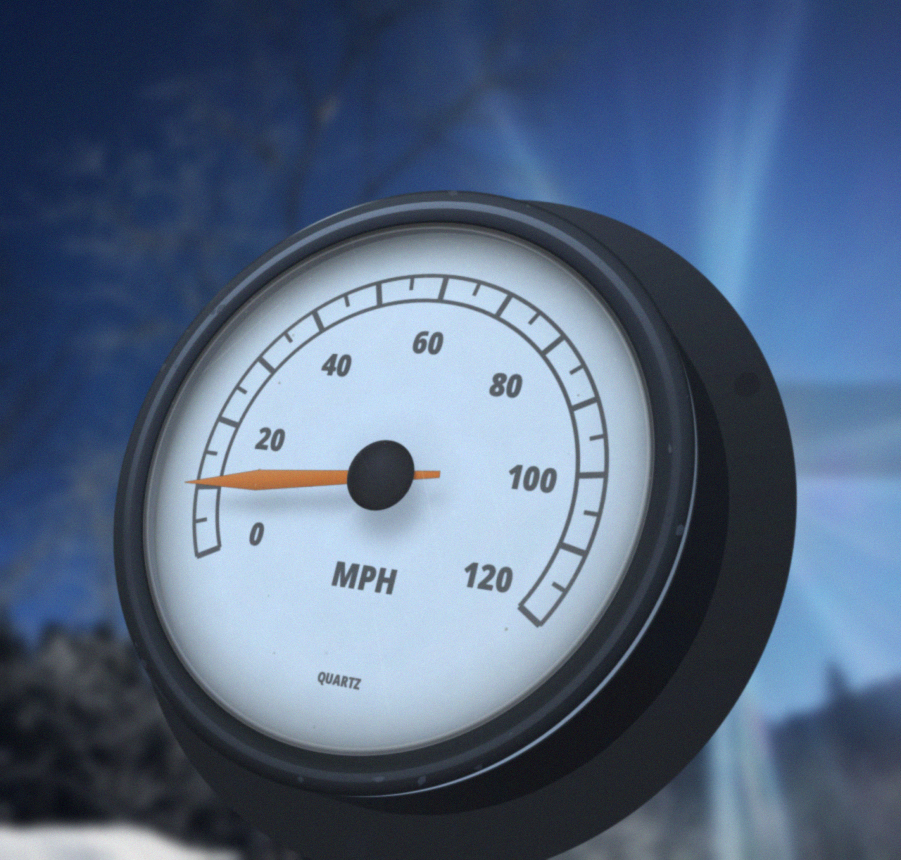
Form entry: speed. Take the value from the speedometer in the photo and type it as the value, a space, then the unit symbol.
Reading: 10 mph
